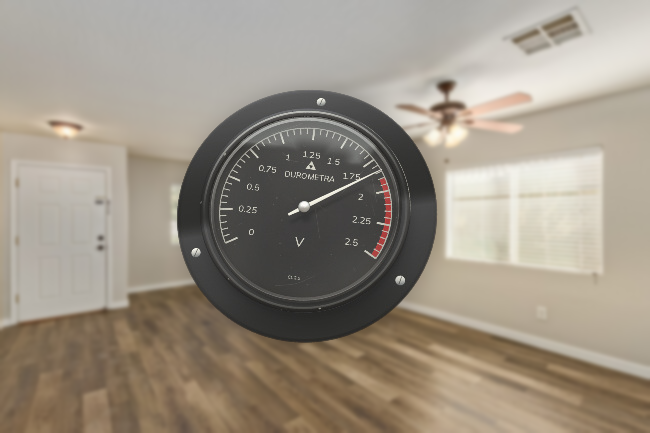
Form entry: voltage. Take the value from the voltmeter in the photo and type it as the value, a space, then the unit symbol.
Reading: 1.85 V
